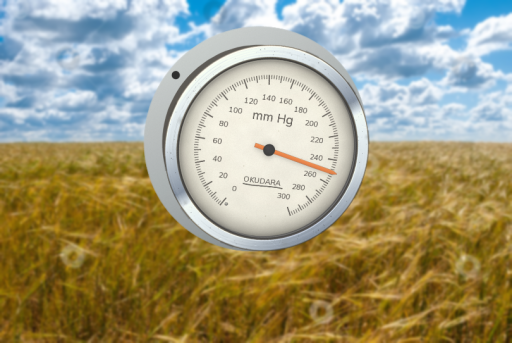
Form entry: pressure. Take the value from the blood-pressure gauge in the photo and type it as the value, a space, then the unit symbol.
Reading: 250 mmHg
